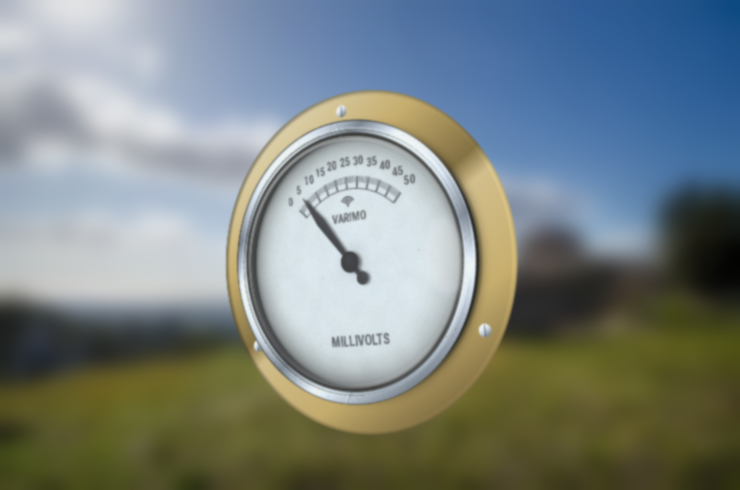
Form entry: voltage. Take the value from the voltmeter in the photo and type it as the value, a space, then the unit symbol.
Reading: 5 mV
